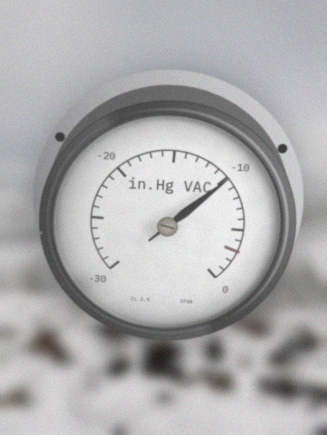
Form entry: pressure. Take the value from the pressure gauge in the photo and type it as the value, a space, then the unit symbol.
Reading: -10 inHg
